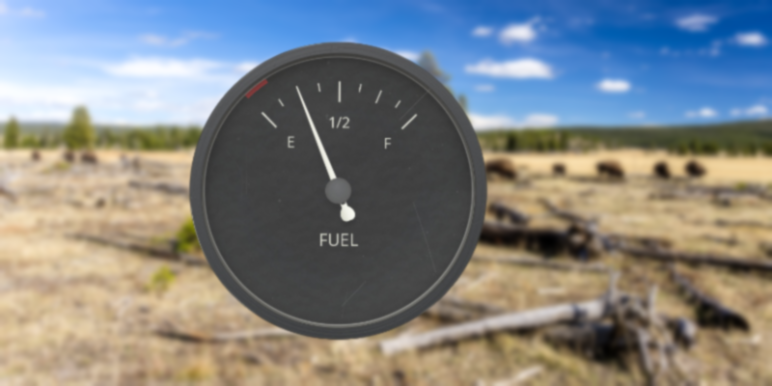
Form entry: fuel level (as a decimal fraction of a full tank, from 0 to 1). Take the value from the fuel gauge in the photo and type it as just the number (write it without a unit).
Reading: 0.25
